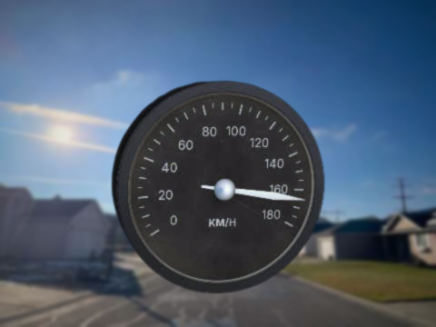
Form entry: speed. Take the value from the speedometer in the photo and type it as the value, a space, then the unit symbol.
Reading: 165 km/h
